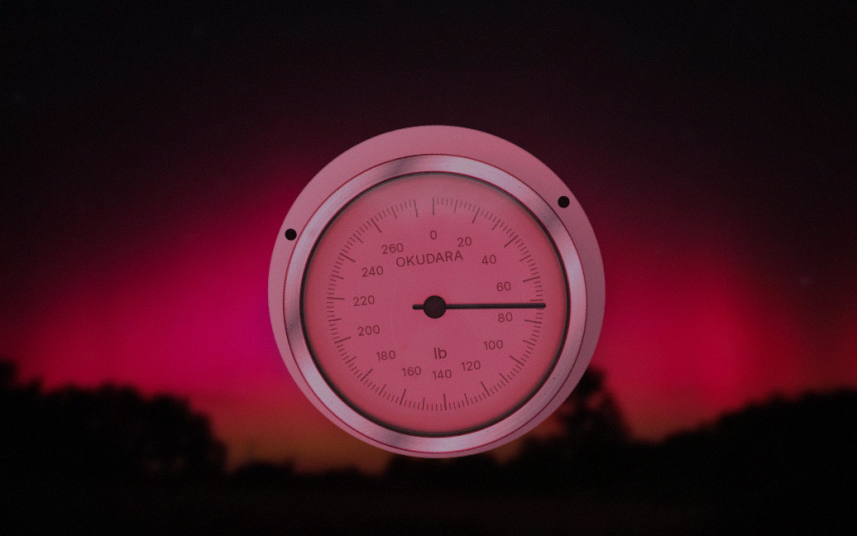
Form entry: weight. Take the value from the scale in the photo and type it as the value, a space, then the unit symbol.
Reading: 72 lb
